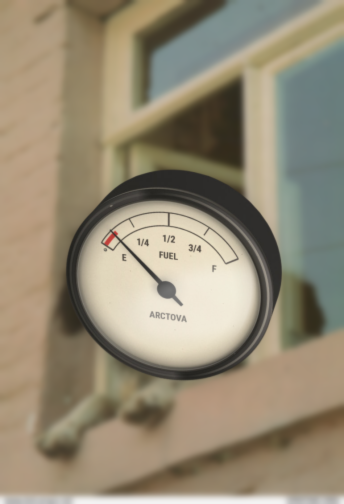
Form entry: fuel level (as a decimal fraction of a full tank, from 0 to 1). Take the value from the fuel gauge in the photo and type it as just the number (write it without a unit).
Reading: 0.125
